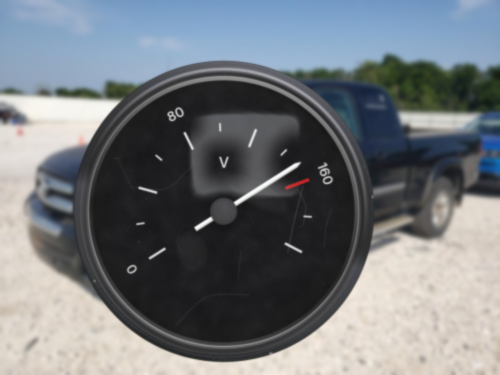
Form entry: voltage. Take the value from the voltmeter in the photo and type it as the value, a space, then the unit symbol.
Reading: 150 V
